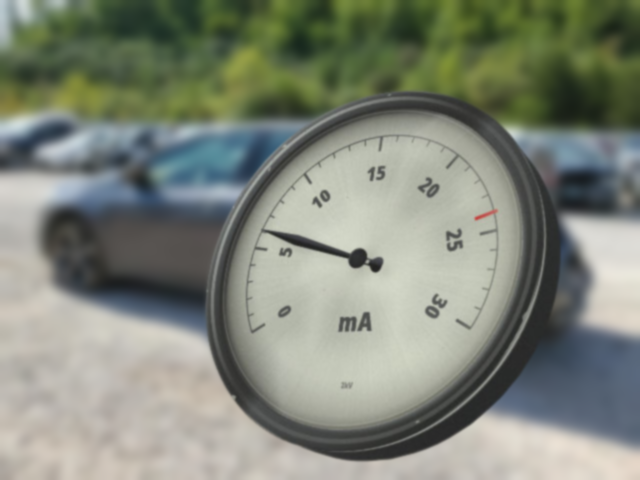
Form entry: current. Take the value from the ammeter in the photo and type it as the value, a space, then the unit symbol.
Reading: 6 mA
